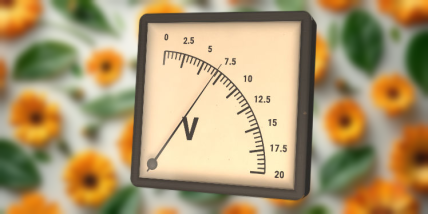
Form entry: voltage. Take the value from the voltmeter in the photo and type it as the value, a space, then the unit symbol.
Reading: 7 V
